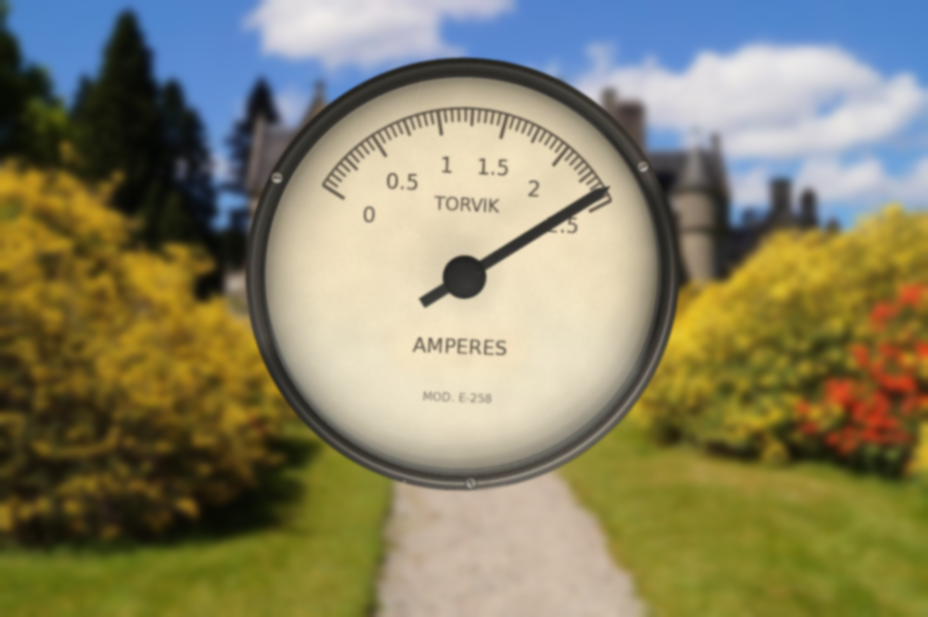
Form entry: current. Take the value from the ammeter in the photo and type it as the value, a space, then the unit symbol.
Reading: 2.4 A
